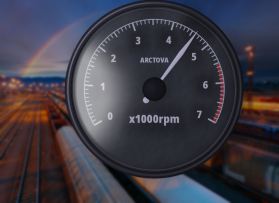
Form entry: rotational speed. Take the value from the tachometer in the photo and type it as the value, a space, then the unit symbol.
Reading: 4600 rpm
